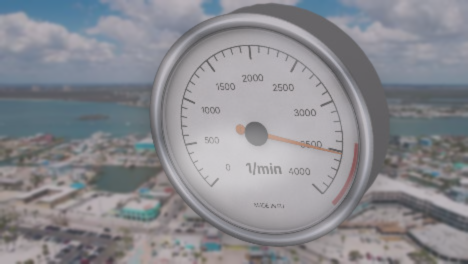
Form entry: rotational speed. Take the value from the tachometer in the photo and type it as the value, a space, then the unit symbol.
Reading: 3500 rpm
